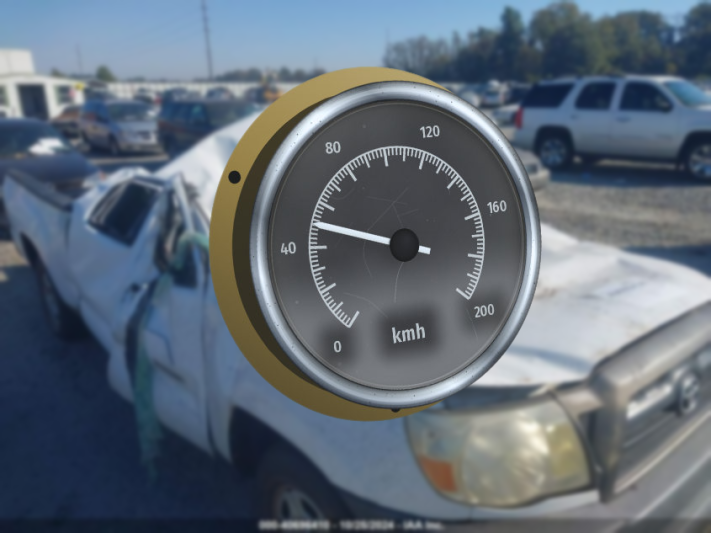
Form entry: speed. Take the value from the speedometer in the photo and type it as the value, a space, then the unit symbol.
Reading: 50 km/h
